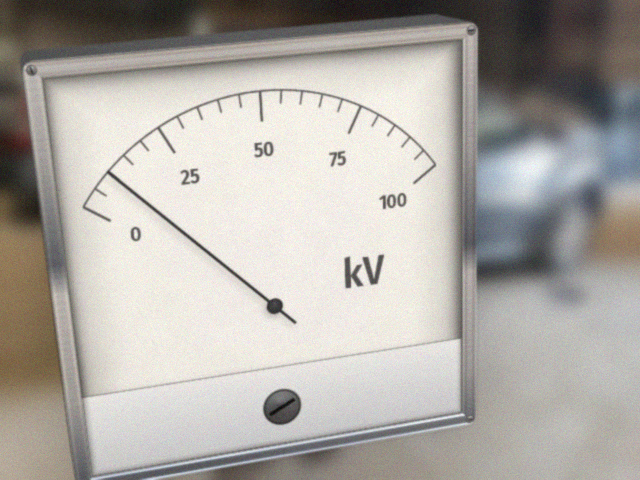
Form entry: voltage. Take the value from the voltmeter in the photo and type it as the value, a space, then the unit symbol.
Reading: 10 kV
